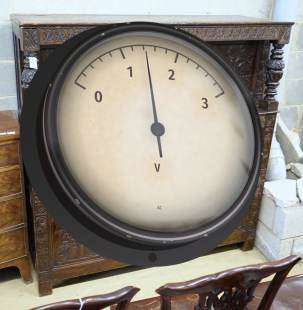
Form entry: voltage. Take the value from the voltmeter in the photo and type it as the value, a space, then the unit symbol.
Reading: 1.4 V
